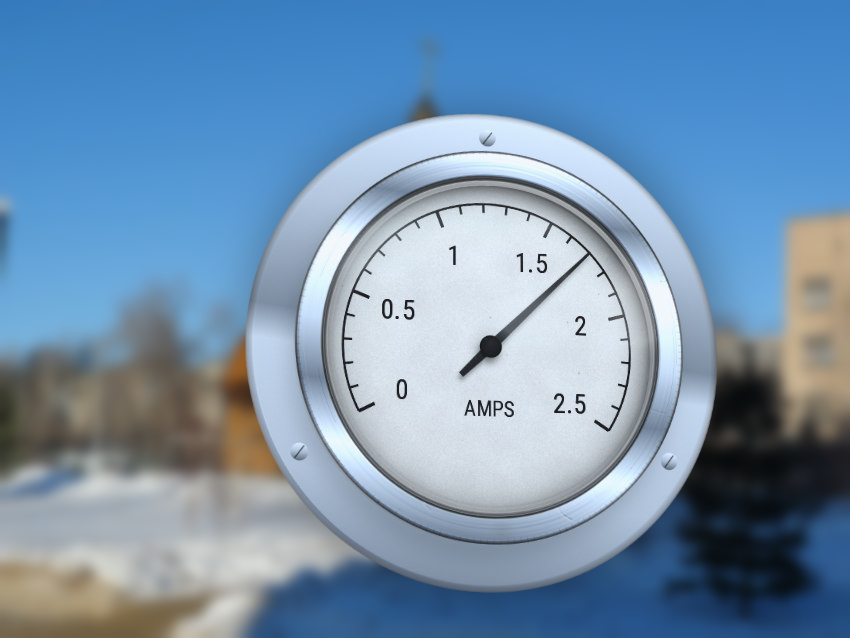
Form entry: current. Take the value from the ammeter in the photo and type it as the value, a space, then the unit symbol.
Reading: 1.7 A
